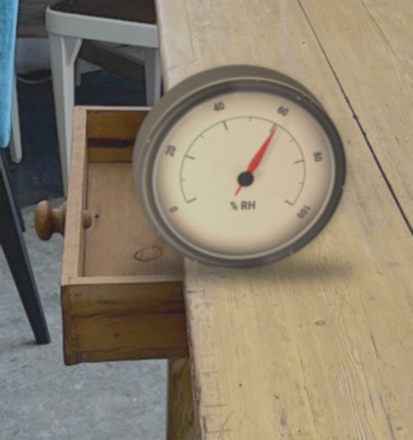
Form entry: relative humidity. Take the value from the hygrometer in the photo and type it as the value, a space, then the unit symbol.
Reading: 60 %
